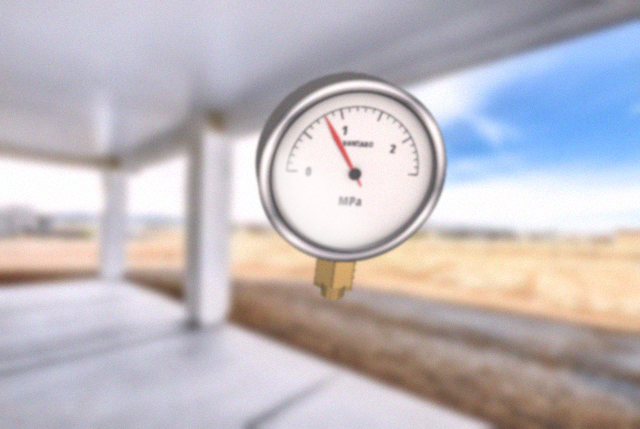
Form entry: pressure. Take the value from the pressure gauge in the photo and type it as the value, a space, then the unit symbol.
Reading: 0.8 MPa
